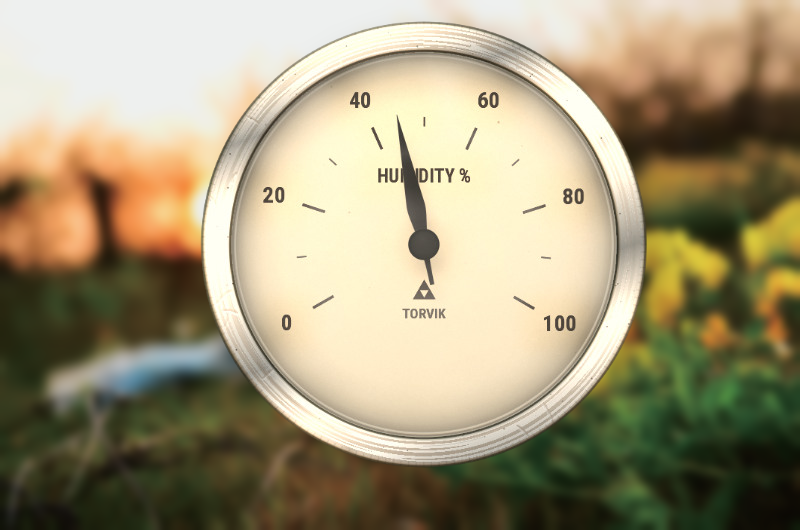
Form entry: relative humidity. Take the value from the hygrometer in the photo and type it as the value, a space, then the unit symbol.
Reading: 45 %
